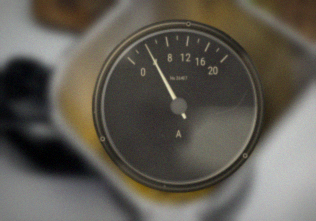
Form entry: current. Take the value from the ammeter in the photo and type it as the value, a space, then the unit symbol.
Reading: 4 A
